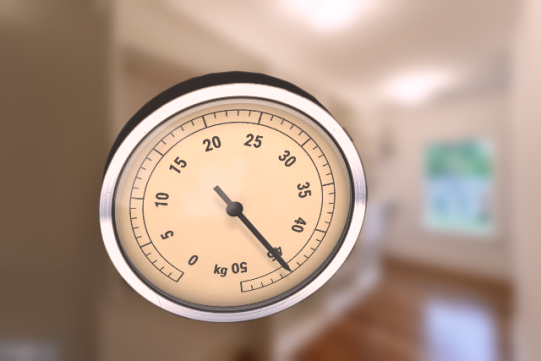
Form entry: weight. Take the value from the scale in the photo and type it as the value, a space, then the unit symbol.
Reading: 45 kg
